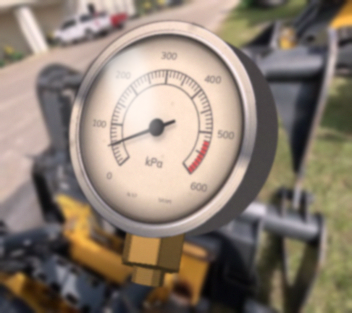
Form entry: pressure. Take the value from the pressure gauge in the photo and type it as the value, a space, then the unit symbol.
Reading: 50 kPa
